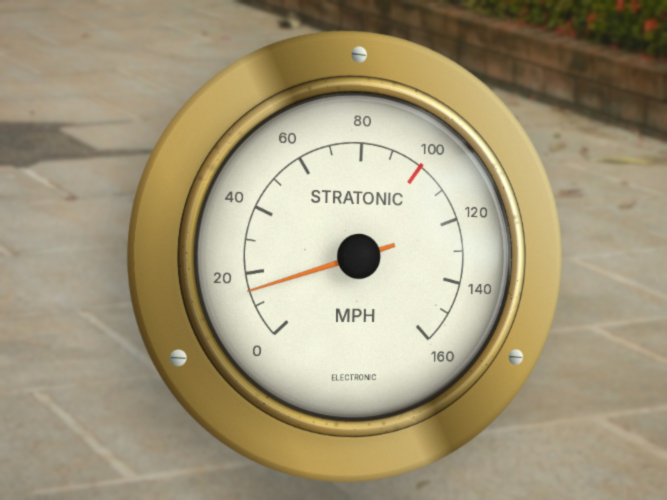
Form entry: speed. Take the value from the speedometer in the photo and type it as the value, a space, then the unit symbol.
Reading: 15 mph
